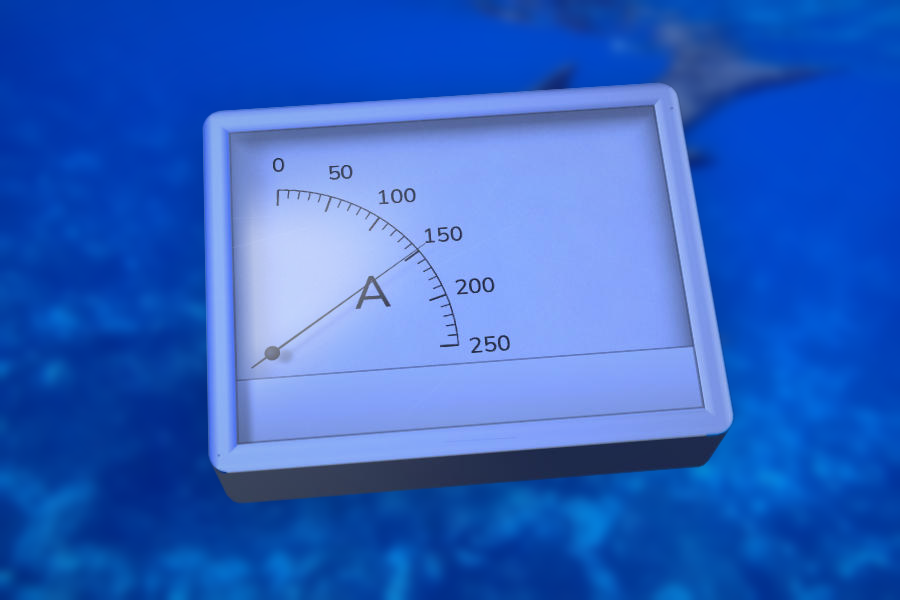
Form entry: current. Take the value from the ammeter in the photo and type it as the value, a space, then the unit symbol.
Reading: 150 A
